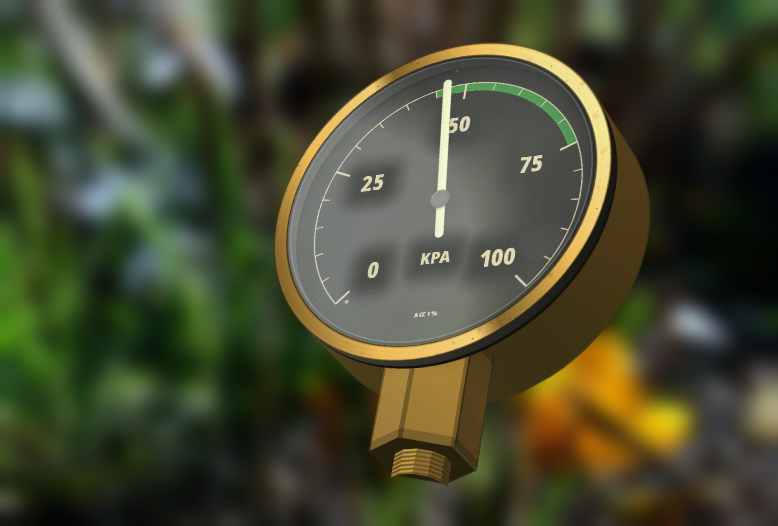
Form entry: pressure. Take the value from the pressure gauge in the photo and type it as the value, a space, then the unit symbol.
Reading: 47.5 kPa
